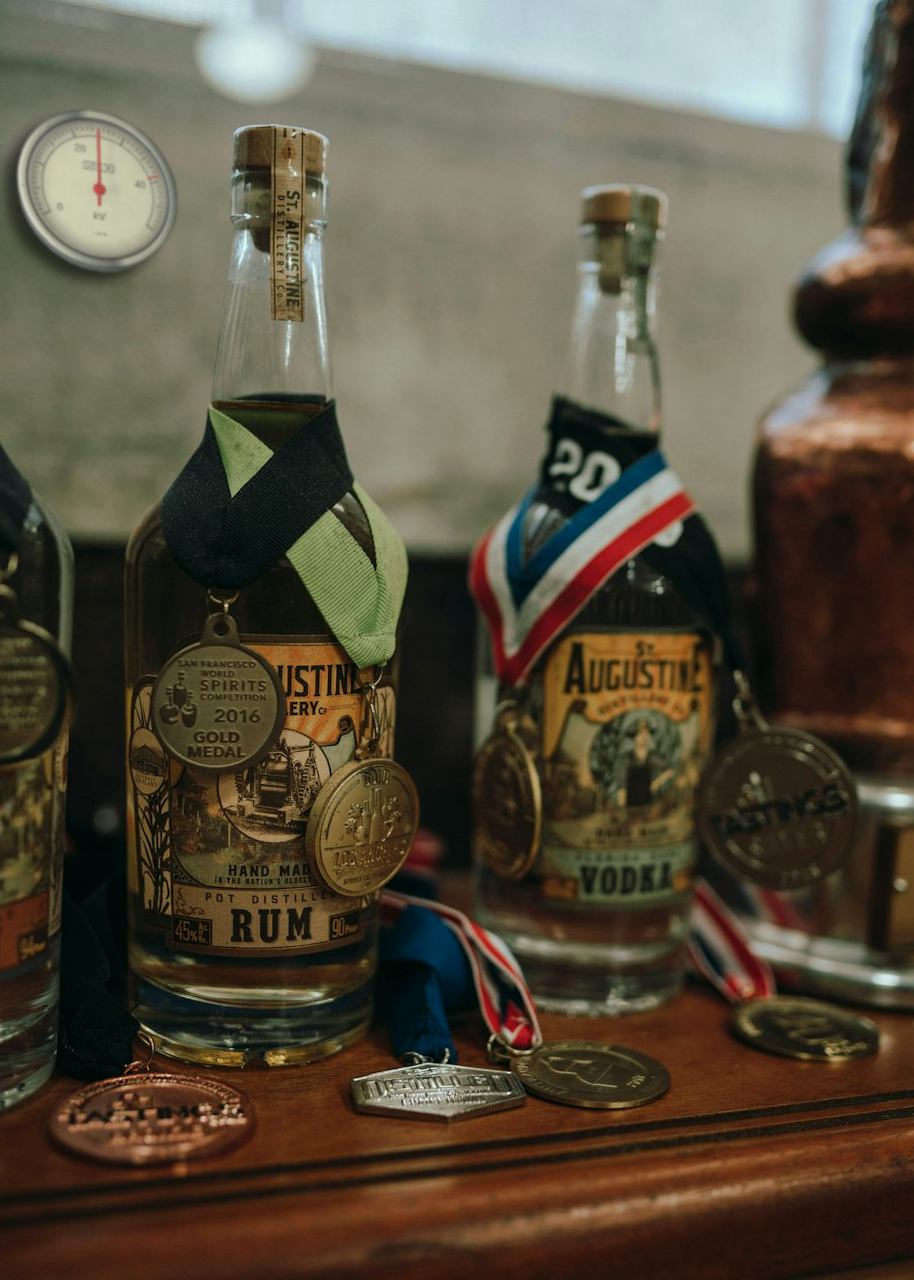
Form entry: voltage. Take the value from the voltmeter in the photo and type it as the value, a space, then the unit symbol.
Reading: 25 kV
